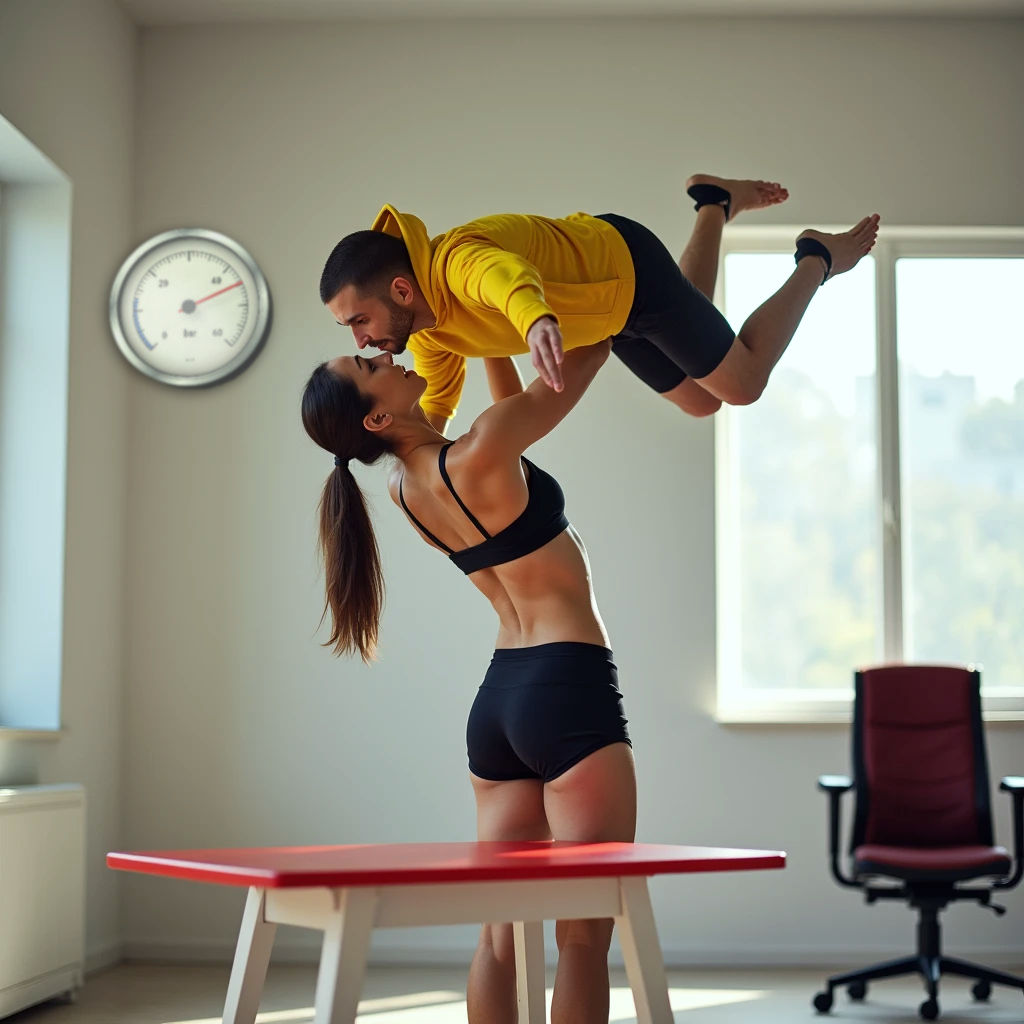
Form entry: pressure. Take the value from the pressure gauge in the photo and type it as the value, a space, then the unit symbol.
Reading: 45 bar
